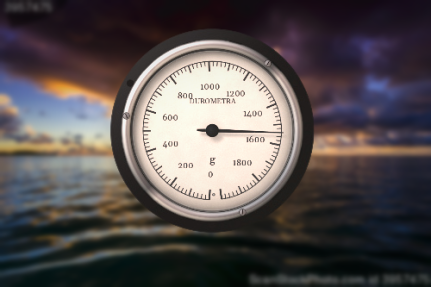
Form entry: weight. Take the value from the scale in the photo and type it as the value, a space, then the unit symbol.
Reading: 1540 g
